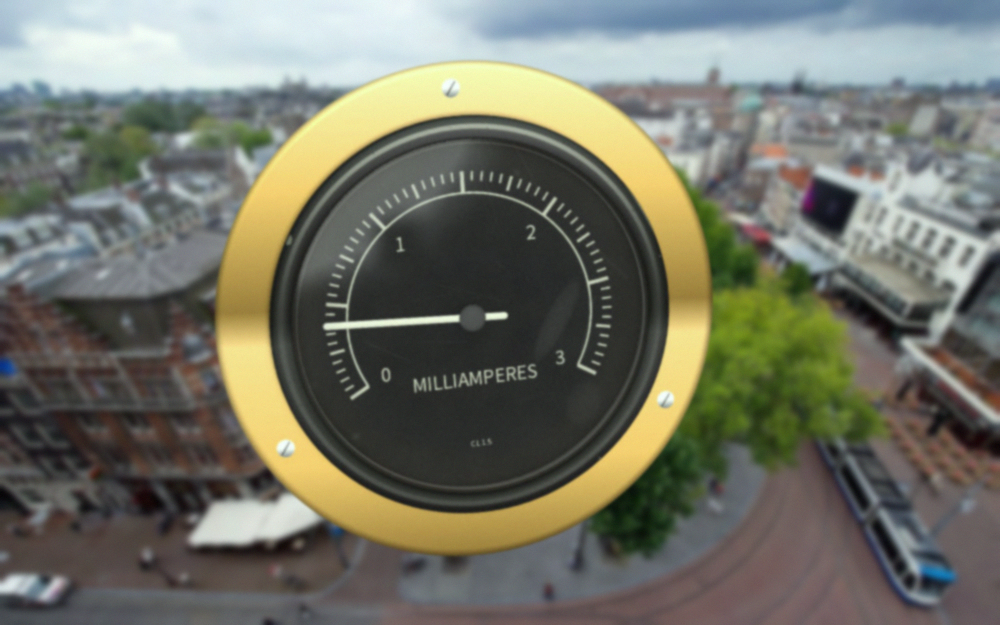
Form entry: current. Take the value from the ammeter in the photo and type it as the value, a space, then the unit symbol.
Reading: 0.4 mA
